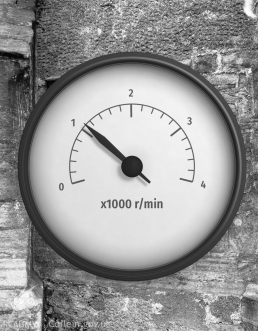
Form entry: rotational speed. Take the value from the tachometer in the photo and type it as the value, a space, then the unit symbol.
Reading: 1100 rpm
